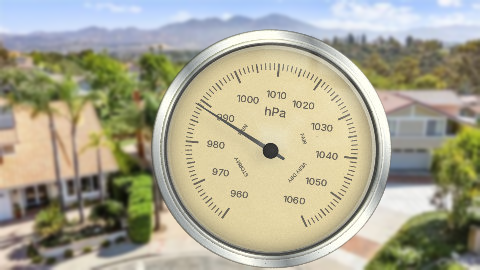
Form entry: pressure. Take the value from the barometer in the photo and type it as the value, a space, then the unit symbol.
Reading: 989 hPa
